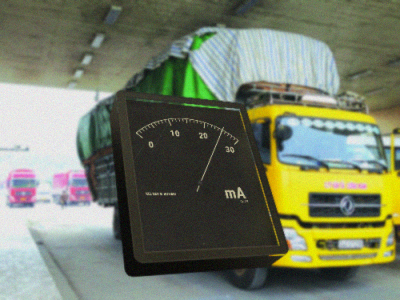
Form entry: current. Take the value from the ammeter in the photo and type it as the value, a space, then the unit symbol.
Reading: 25 mA
